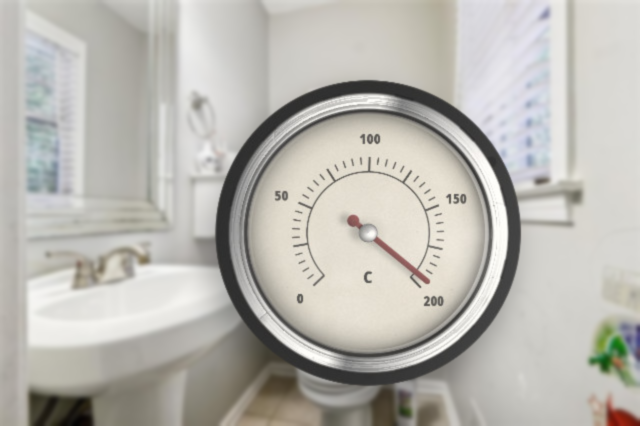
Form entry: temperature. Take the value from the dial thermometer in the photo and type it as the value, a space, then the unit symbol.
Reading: 195 °C
